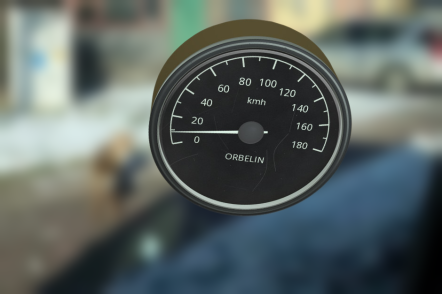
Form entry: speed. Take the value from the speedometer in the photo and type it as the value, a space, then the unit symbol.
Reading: 10 km/h
